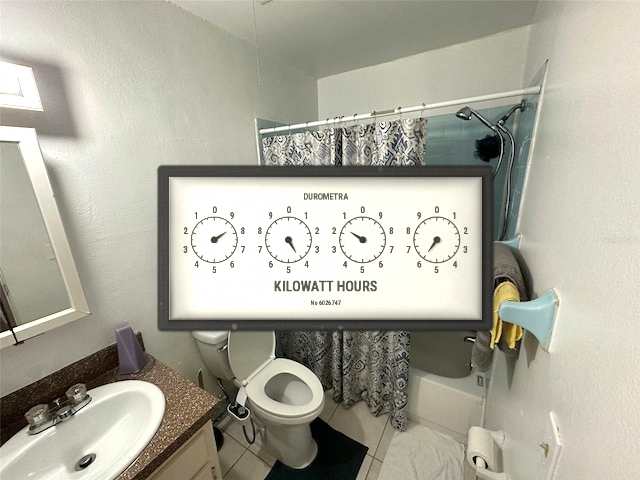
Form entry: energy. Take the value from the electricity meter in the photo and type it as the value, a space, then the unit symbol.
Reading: 8416 kWh
